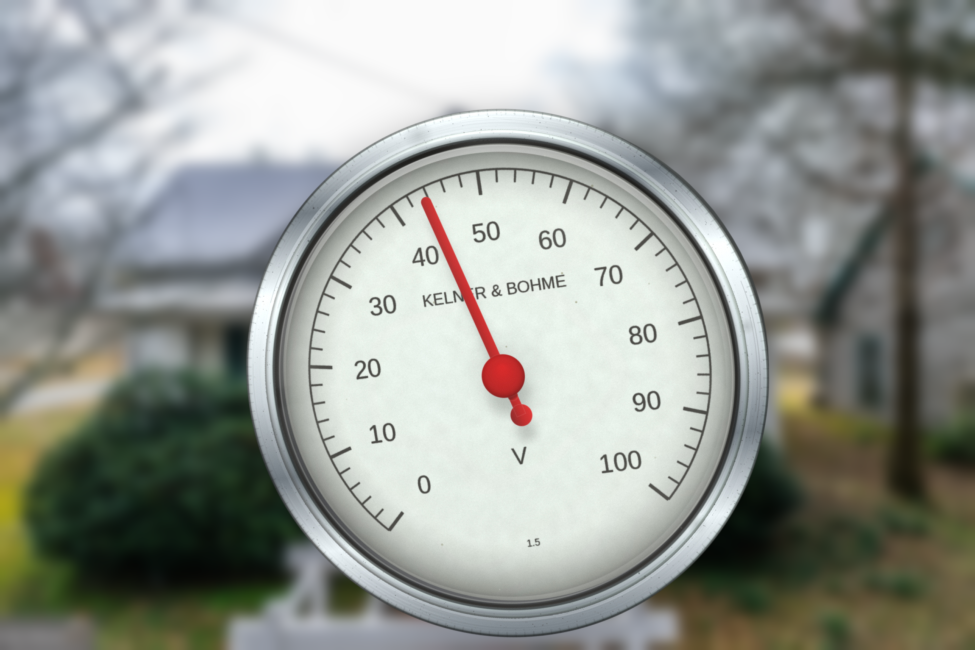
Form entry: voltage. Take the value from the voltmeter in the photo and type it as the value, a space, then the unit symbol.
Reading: 44 V
